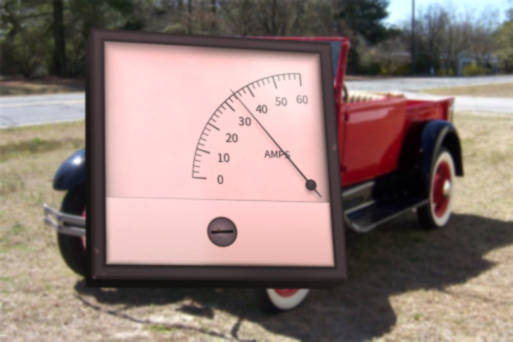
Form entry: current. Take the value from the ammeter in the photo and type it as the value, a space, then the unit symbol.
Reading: 34 A
